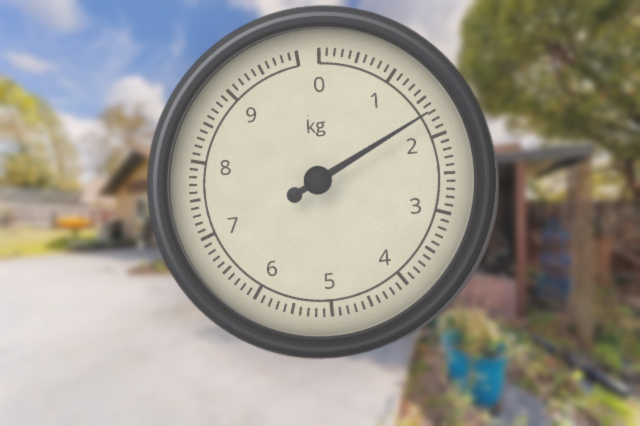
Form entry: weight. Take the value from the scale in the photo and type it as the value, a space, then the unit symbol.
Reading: 1.7 kg
